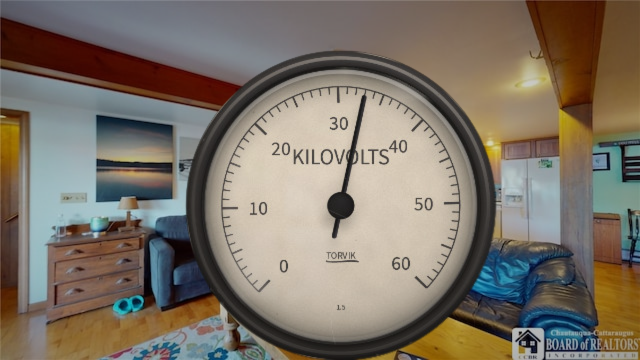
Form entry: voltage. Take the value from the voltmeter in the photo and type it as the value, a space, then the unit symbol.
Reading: 33 kV
